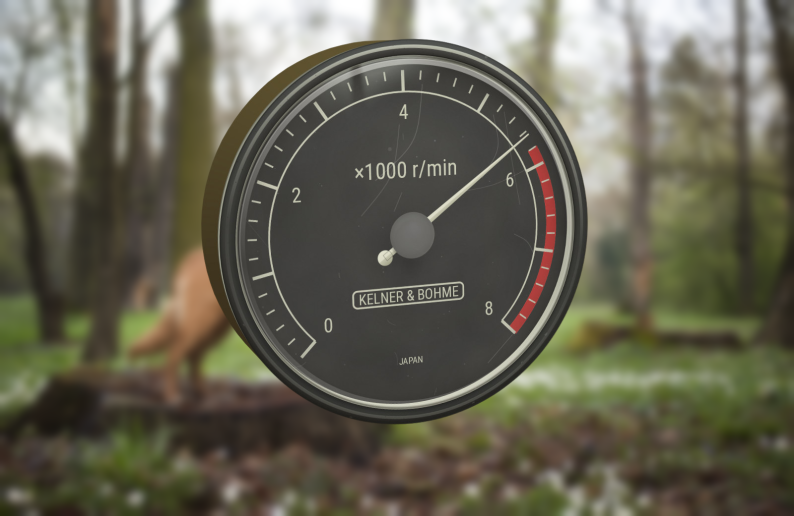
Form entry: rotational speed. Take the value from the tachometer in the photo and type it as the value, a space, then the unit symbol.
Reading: 5600 rpm
